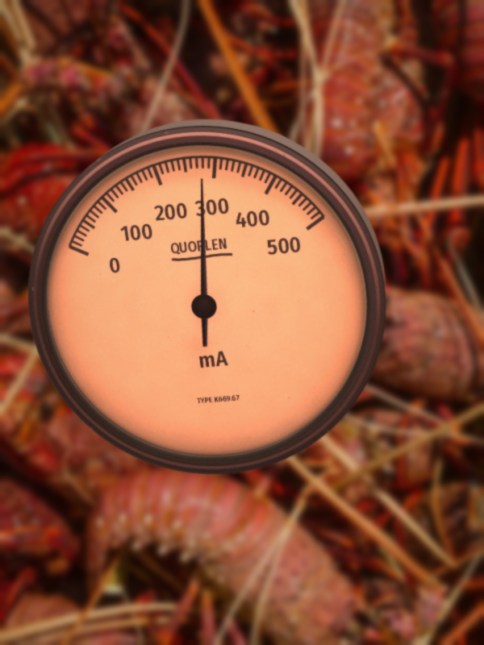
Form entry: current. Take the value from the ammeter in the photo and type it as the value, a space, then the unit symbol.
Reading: 280 mA
